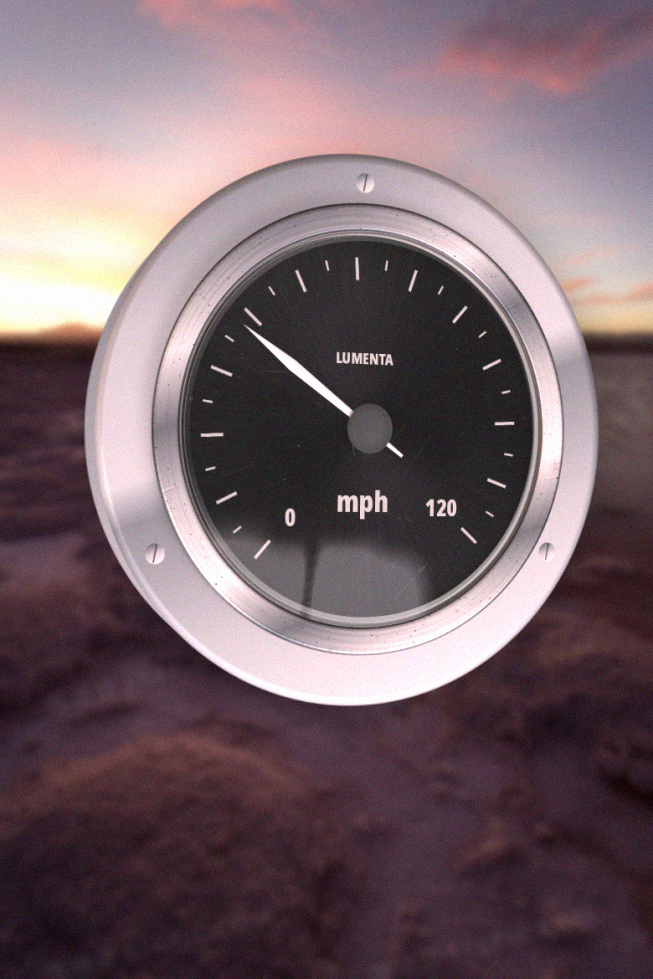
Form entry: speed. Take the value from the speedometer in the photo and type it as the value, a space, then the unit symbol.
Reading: 37.5 mph
